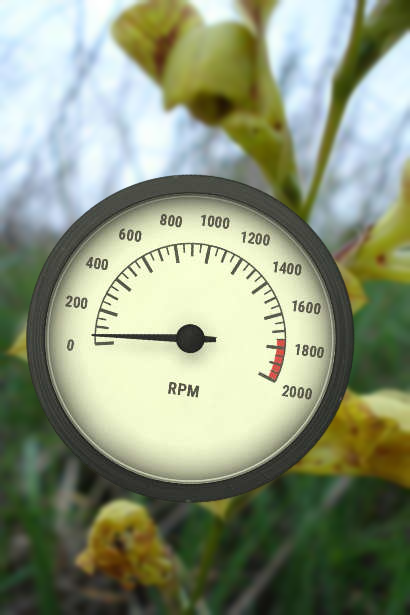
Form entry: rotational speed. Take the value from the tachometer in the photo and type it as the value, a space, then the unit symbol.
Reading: 50 rpm
